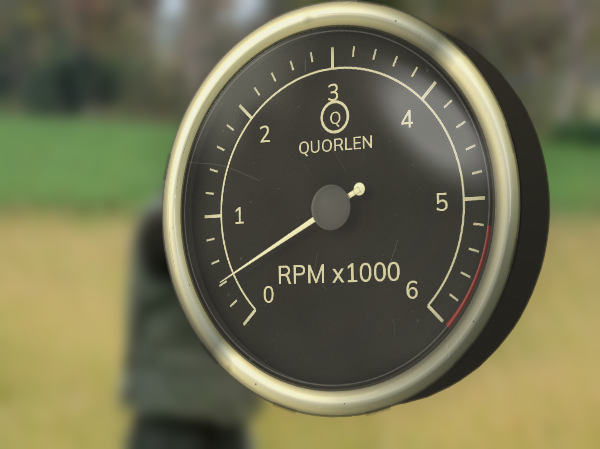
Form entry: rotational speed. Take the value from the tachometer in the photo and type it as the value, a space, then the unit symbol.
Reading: 400 rpm
